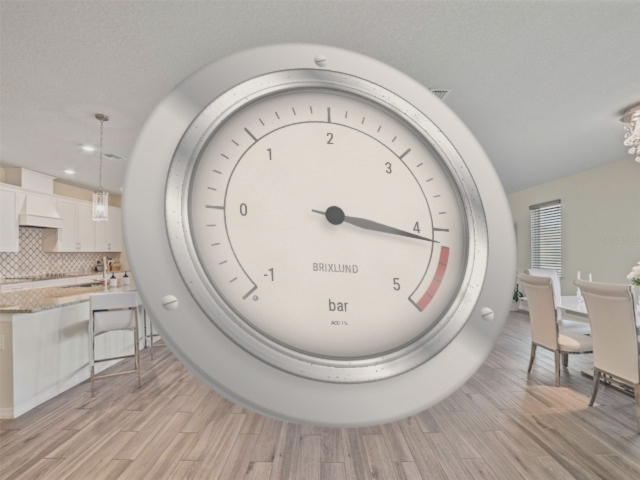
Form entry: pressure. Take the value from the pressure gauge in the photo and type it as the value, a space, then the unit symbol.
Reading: 4.2 bar
